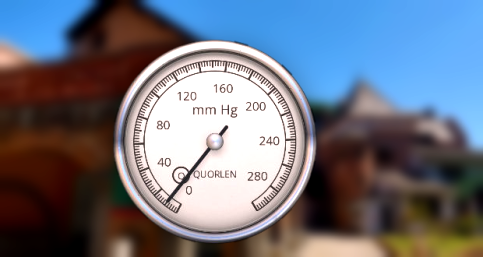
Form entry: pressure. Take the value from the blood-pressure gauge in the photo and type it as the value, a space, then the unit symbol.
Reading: 10 mmHg
